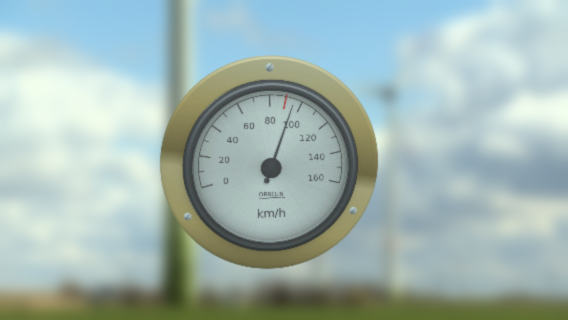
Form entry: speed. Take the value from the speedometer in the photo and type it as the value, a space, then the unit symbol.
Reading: 95 km/h
